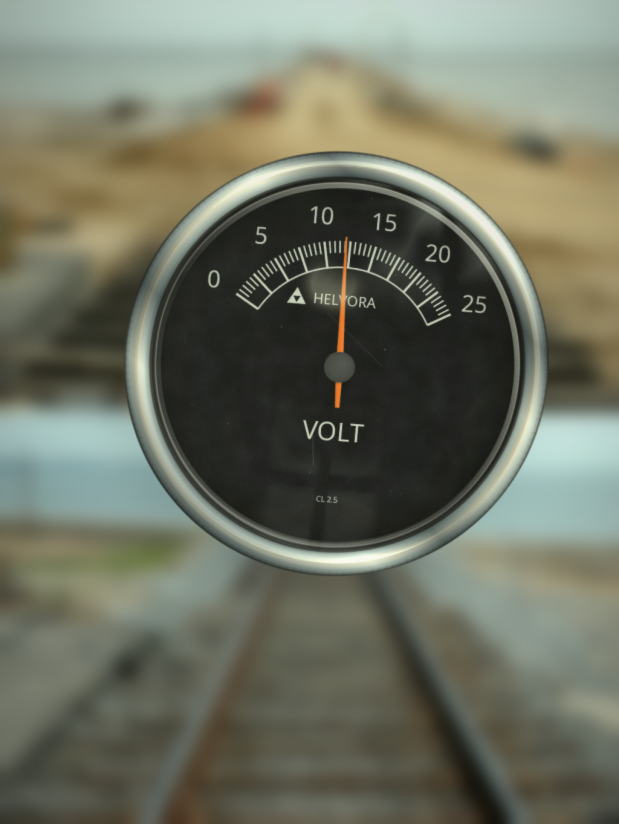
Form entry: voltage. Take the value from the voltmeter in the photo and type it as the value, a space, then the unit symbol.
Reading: 12 V
